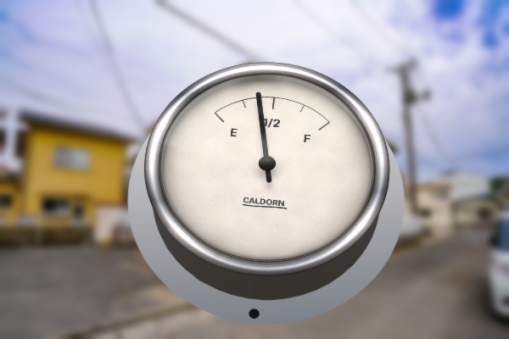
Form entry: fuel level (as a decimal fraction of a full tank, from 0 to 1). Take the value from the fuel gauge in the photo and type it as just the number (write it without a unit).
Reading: 0.375
